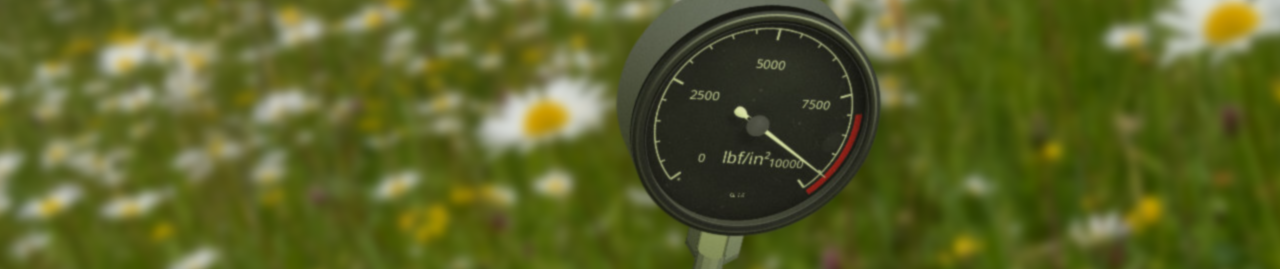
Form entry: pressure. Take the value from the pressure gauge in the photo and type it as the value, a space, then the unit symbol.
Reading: 9500 psi
